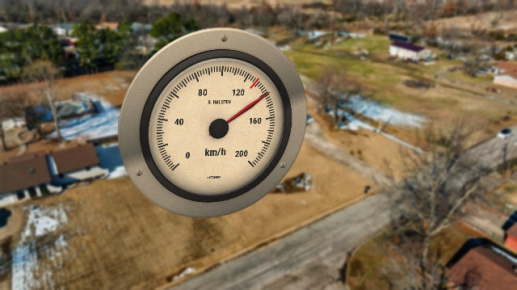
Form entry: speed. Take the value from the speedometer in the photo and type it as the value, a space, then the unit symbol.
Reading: 140 km/h
